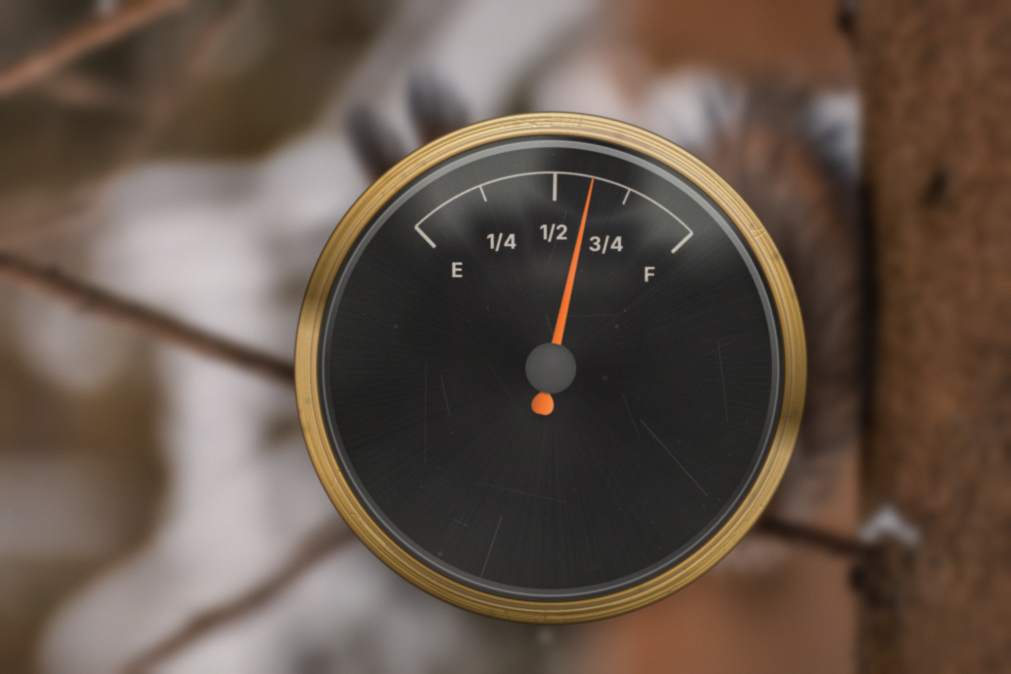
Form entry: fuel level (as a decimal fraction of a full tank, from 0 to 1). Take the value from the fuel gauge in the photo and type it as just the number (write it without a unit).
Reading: 0.625
